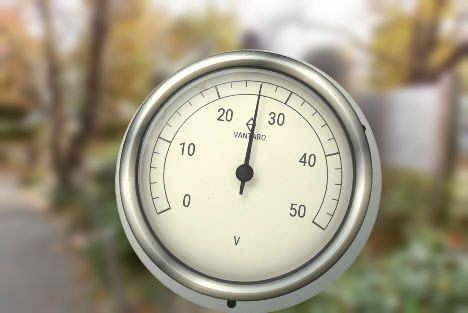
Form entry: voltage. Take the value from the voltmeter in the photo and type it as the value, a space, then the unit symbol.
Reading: 26 V
